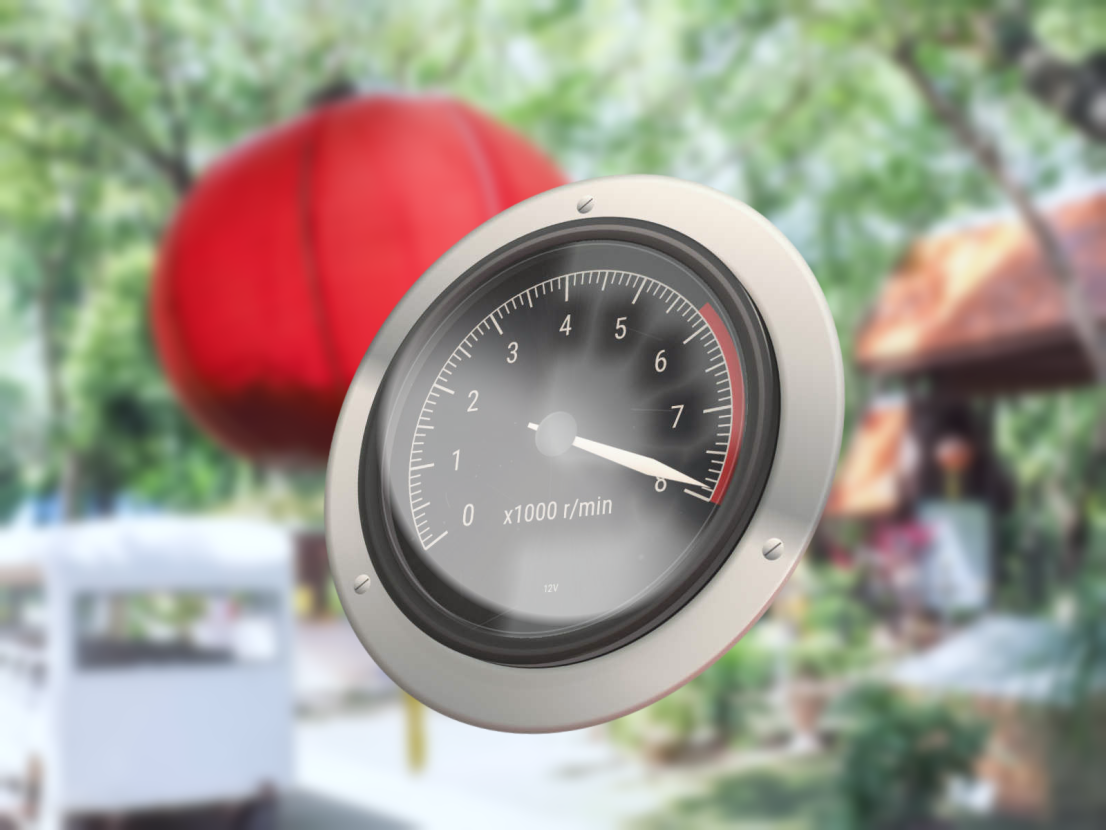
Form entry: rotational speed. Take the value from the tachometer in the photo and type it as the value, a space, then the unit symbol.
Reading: 7900 rpm
